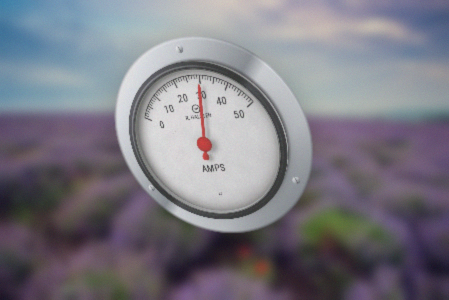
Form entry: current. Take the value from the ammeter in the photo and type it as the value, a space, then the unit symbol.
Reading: 30 A
